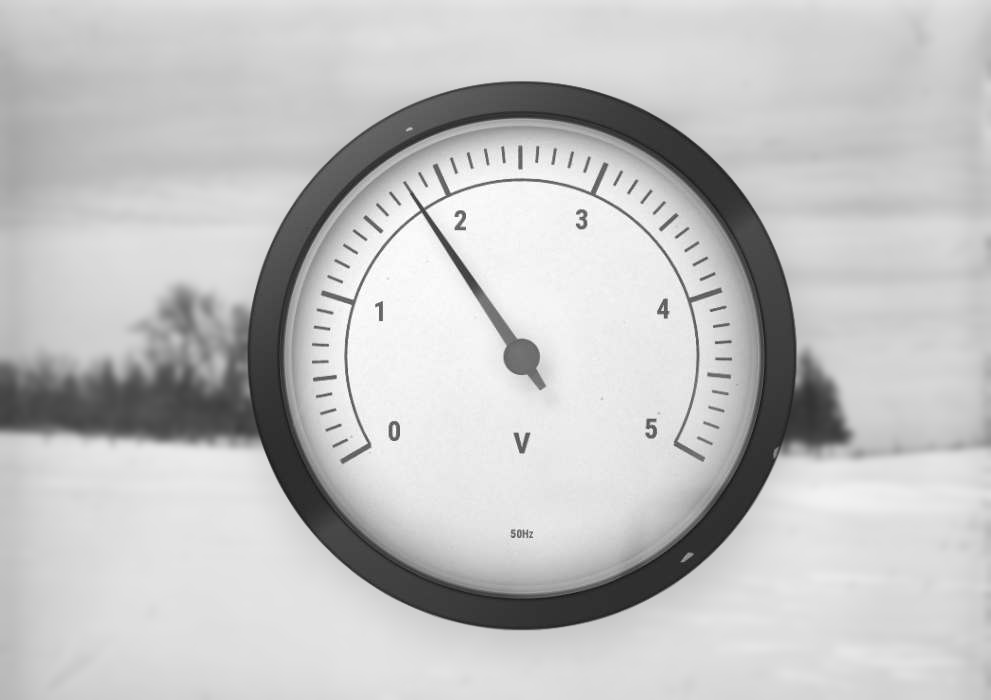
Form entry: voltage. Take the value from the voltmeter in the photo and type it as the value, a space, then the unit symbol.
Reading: 1.8 V
